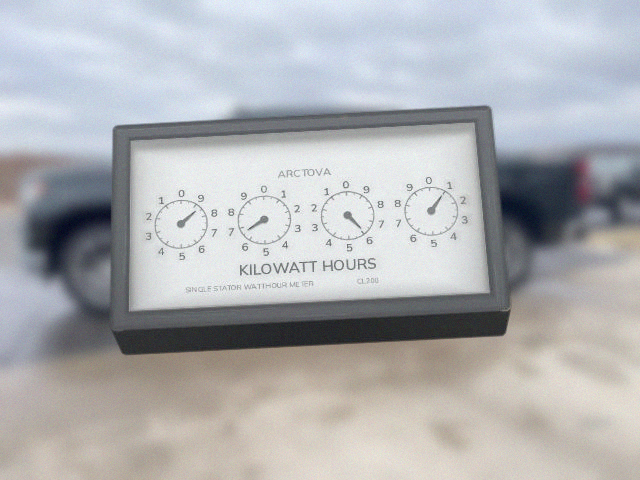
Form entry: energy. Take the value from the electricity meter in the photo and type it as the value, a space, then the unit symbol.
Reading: 8661 kWh
